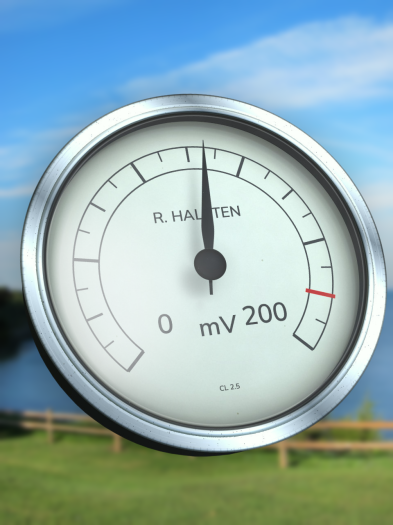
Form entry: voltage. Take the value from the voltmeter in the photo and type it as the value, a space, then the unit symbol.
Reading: 105 mV
